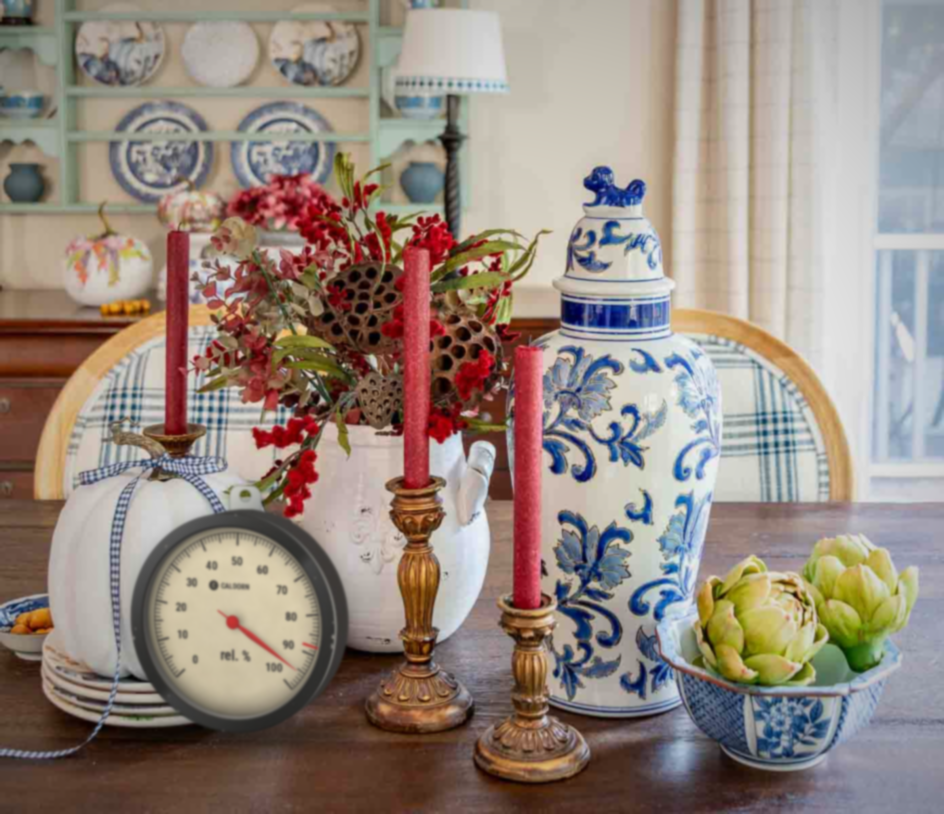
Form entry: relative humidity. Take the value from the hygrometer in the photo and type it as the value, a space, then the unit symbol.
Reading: 95 %
